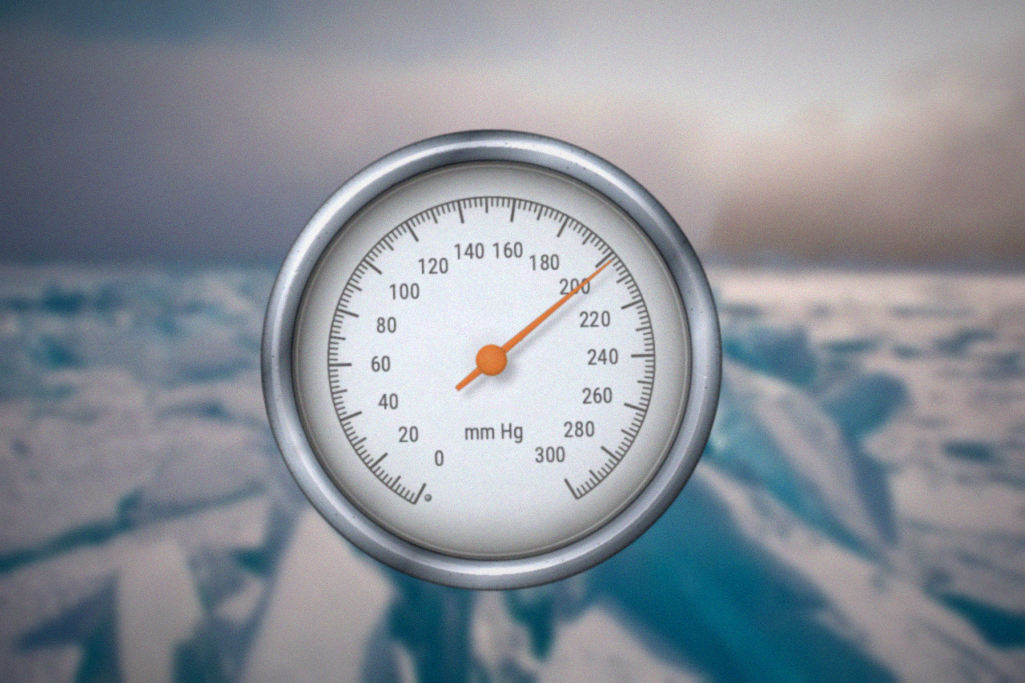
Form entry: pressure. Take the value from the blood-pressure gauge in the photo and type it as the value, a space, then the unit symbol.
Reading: 202 mmHg
